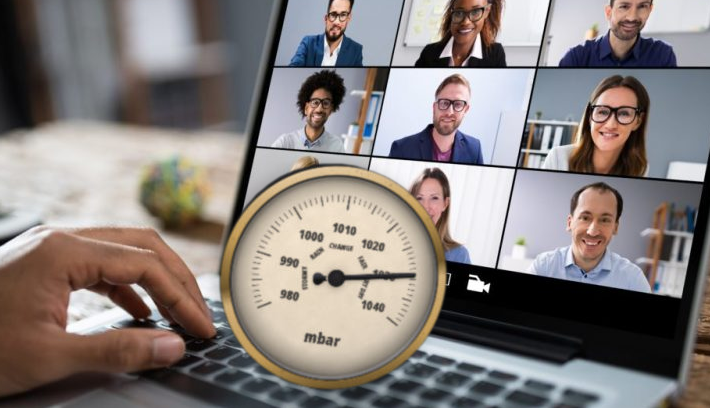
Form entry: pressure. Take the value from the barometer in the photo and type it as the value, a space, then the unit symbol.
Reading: 1030 mbar
